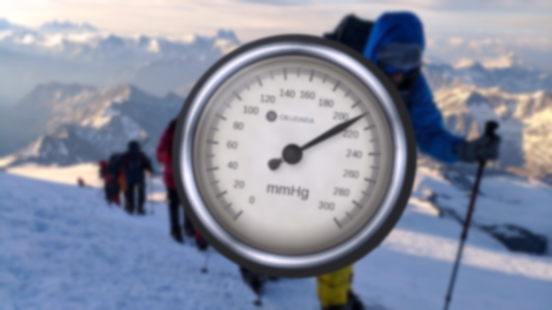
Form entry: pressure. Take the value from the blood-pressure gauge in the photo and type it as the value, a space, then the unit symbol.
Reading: 210 mmHg
